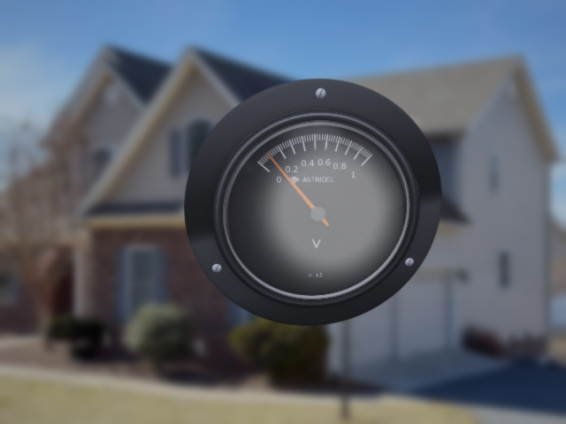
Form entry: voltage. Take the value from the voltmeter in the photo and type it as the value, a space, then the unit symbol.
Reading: 0.1 V
